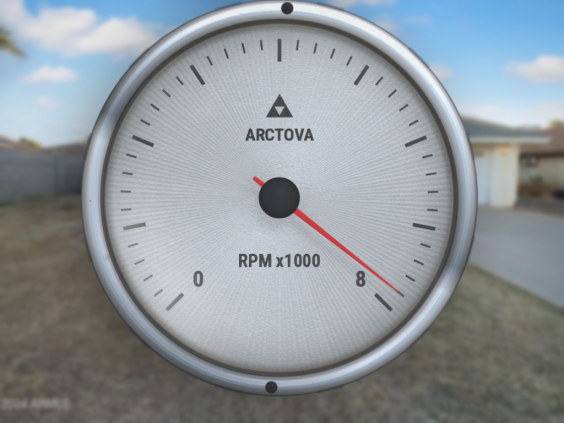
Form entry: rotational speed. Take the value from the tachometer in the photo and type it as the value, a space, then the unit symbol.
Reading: 7800 rpm
